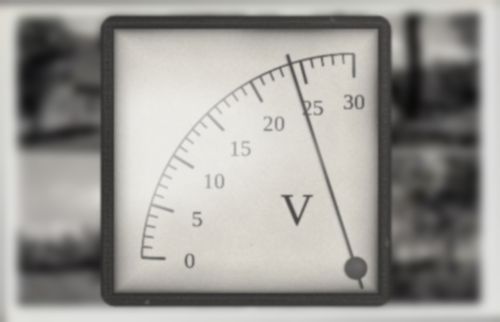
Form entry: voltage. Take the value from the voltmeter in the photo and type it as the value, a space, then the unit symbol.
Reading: 24 V
